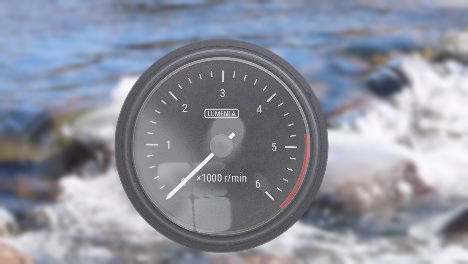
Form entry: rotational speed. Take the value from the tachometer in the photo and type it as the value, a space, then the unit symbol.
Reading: 0 rpm
